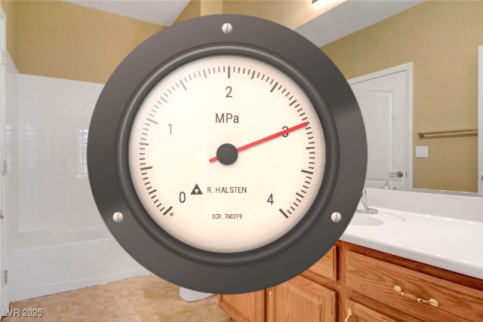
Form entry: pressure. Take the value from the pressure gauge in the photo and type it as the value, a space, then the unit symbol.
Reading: 3 MPa
